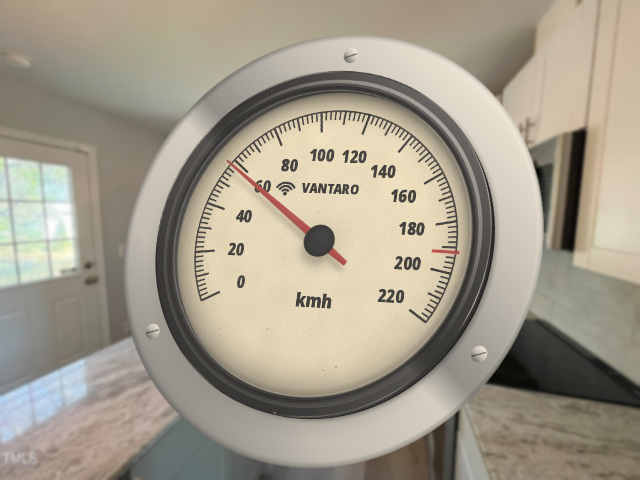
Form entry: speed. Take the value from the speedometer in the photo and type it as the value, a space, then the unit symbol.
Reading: 58 km/h
